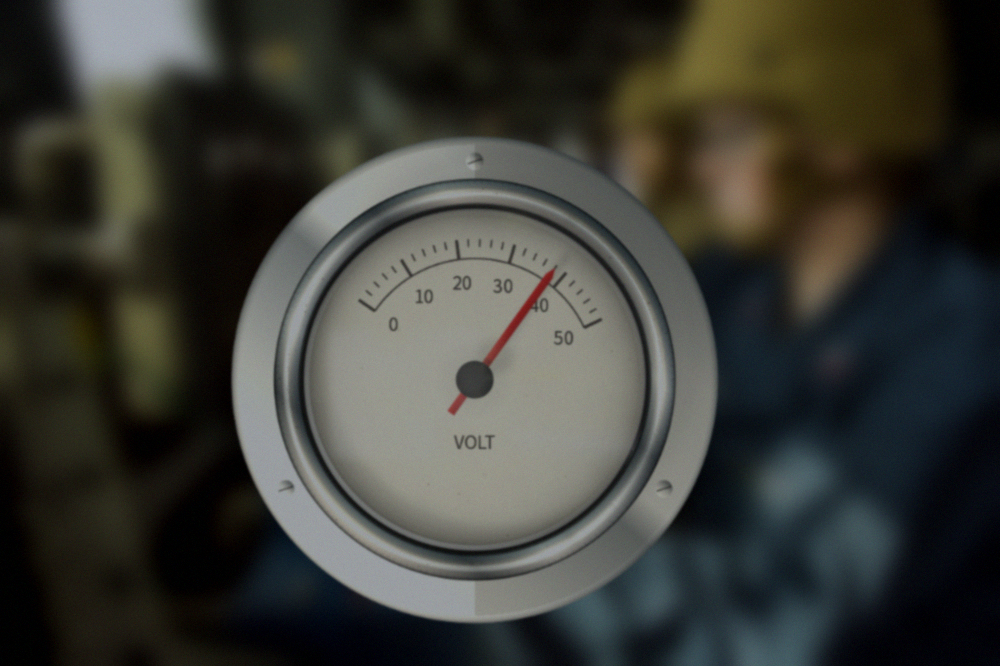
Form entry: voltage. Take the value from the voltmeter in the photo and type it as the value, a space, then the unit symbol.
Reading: 38 V
